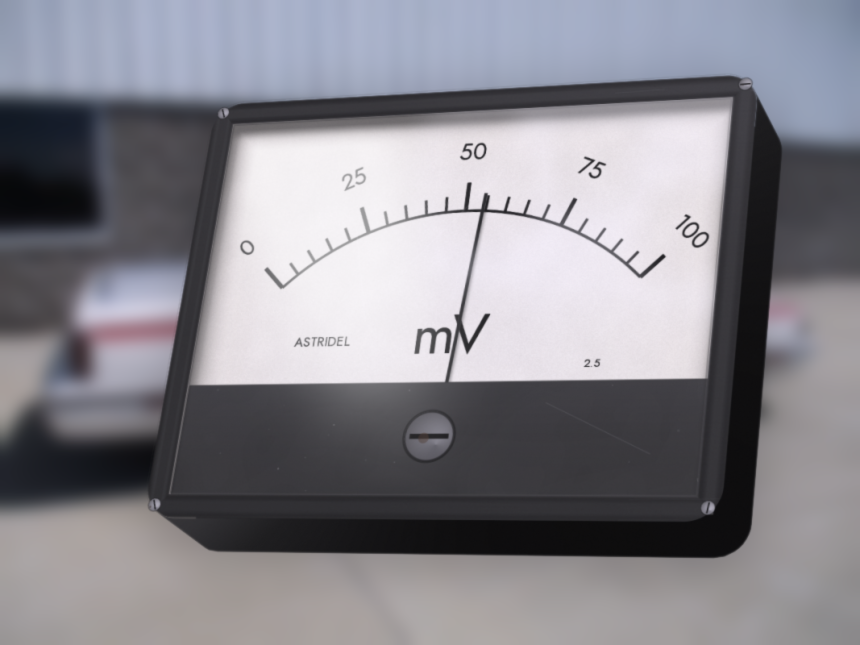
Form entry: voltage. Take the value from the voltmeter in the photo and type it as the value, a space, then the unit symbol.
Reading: 55 mV
